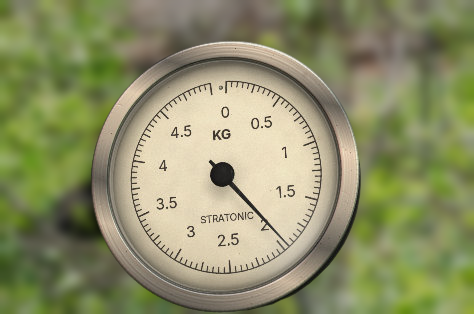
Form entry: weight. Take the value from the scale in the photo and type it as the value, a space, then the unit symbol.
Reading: 1.95 kg
